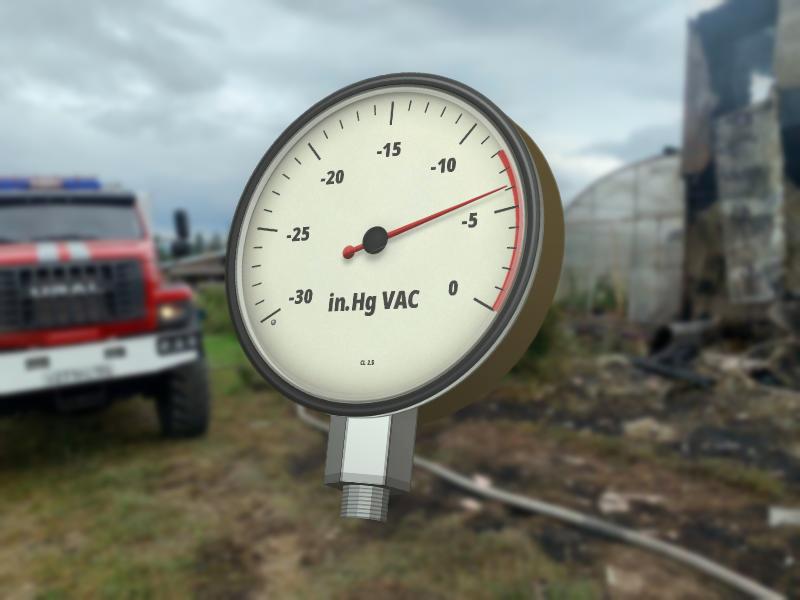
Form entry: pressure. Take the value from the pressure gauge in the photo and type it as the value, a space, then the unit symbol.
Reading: -6 inHg
